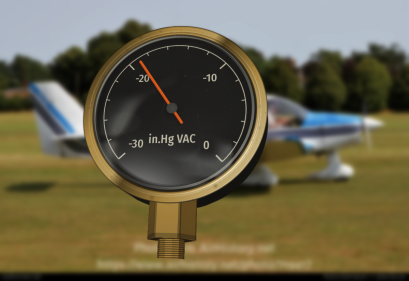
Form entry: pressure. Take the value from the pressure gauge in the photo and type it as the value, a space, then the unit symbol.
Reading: -19 inHg
